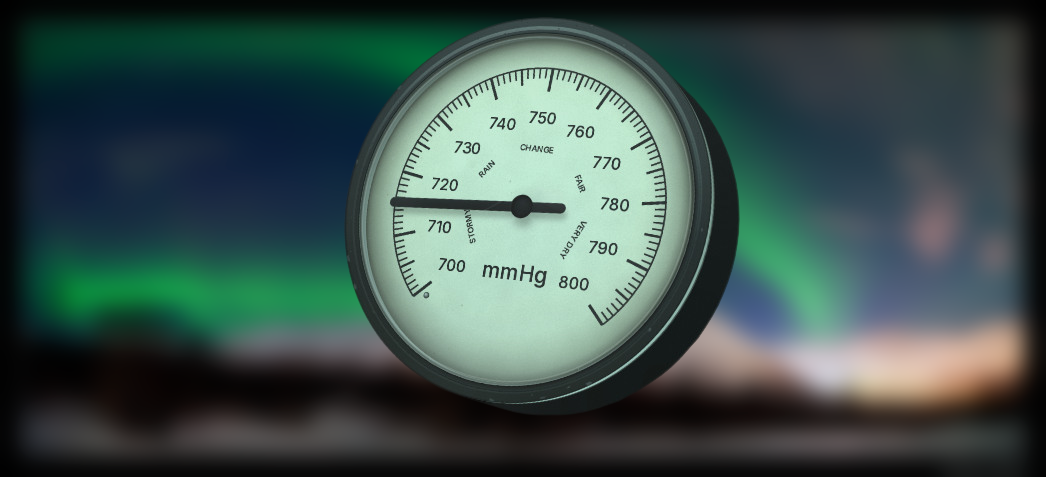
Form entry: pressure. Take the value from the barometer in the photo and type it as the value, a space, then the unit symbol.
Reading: 715 mmHg
